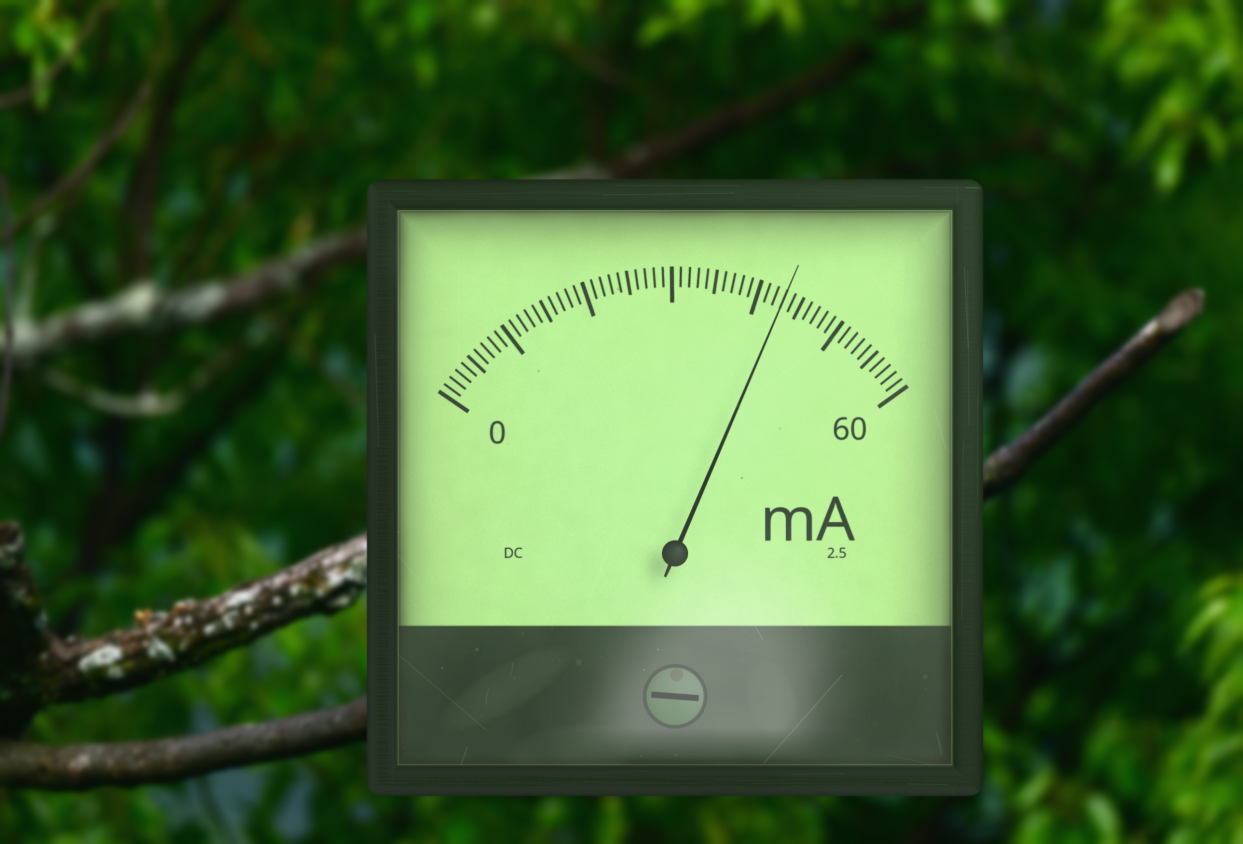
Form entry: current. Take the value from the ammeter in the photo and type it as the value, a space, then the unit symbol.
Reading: 43 mA
